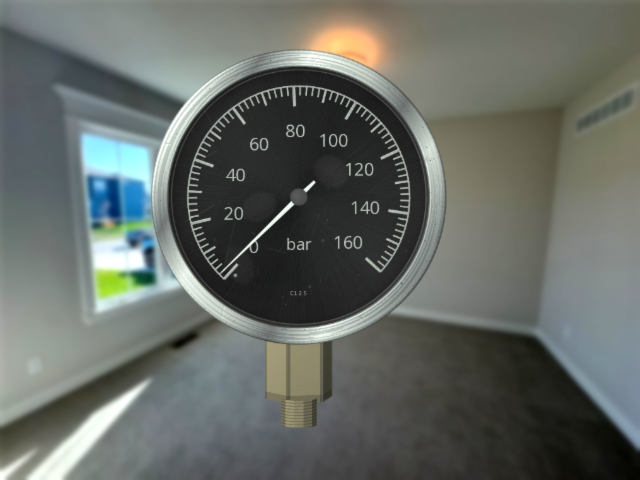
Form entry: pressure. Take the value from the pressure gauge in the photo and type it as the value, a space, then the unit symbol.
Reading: 2 bar
